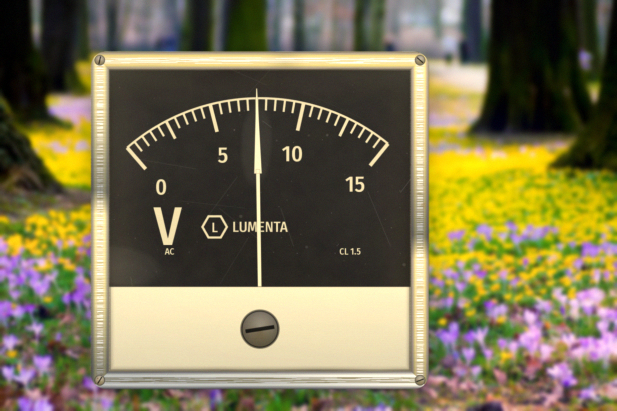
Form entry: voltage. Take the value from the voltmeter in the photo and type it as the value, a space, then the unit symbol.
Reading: 7.5 V
